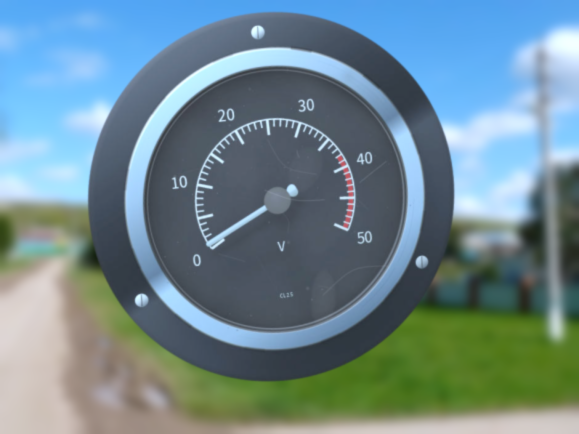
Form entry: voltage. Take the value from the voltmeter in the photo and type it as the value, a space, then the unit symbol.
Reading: 1 V
